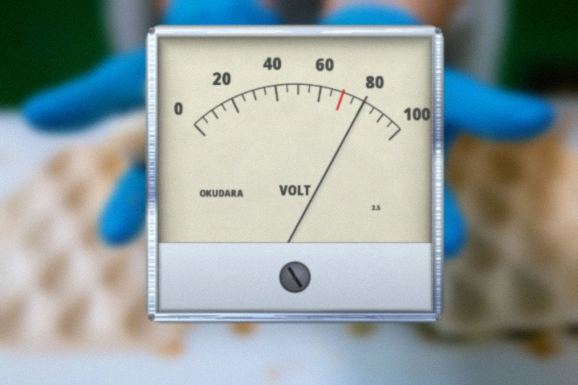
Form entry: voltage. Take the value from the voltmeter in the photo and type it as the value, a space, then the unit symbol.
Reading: 80 V
